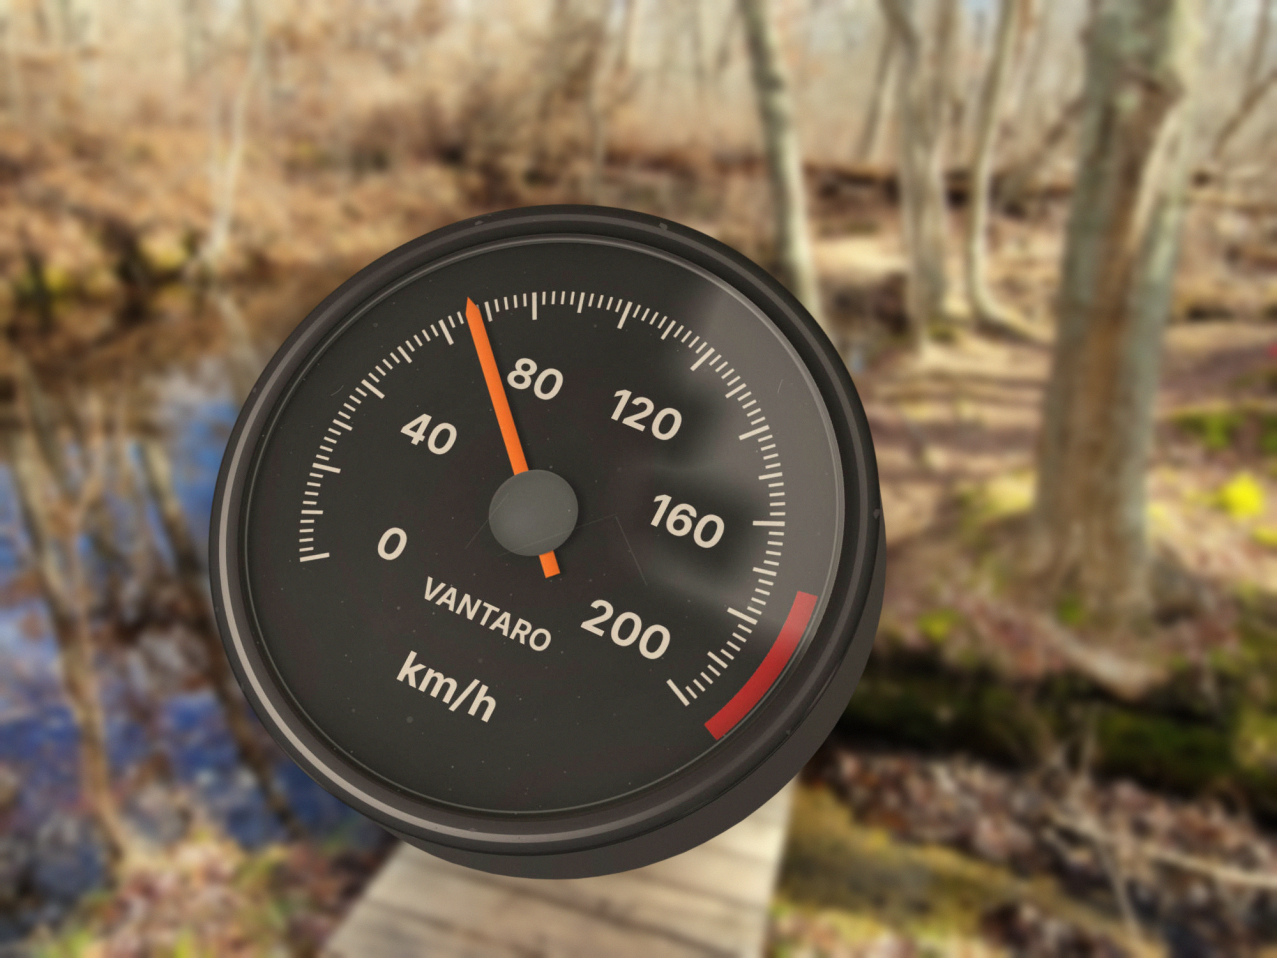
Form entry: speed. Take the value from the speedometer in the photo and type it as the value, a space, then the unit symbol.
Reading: 67 km/h
